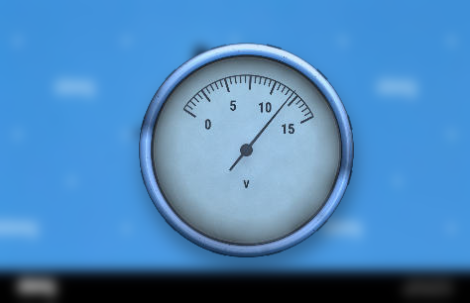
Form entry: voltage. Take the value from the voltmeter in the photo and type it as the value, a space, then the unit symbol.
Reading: 12 V
